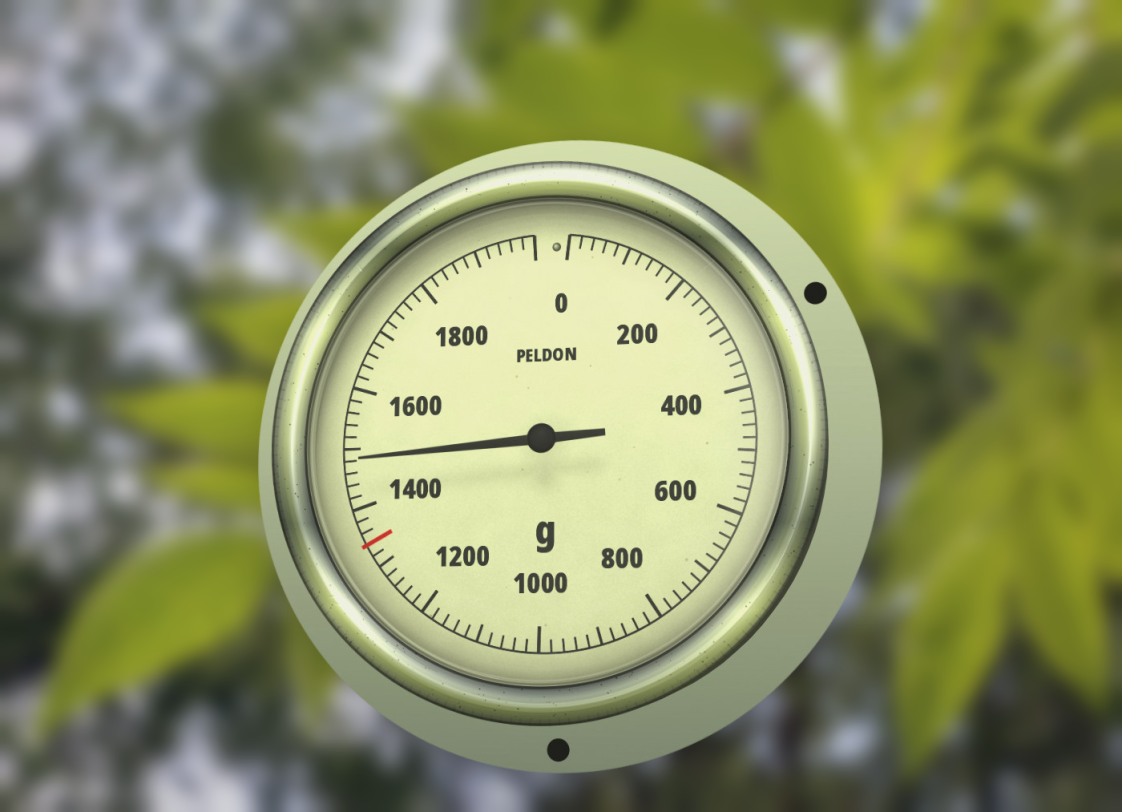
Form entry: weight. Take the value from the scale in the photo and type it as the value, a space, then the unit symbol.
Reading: 1480 g
